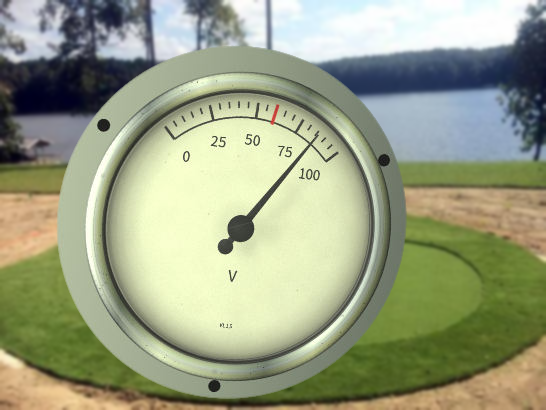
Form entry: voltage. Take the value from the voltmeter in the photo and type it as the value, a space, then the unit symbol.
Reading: 85 V
